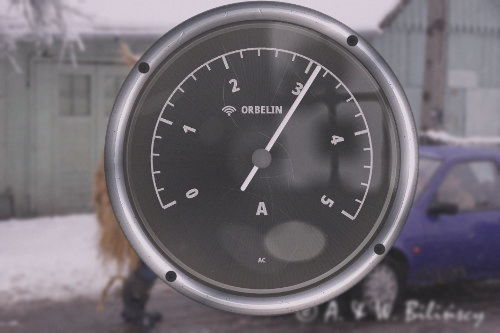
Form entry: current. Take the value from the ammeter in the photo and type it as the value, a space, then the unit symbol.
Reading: 3.1 A
